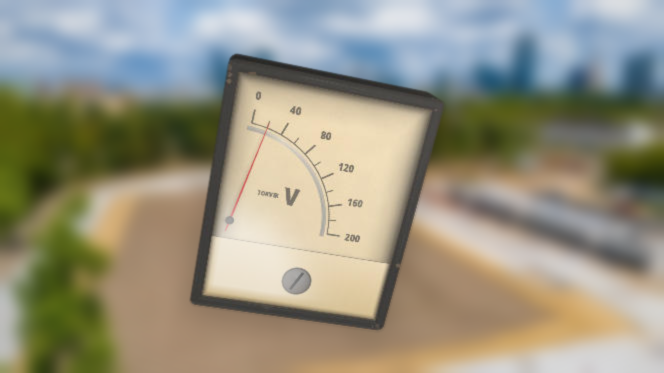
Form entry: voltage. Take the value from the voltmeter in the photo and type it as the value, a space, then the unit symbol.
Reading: 20 V
